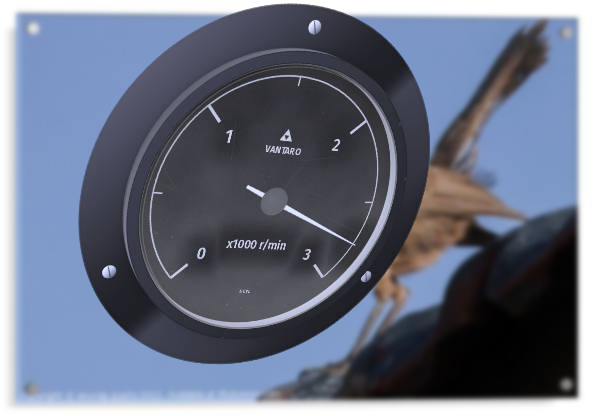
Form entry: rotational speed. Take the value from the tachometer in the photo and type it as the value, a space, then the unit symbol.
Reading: 2750 rpm
